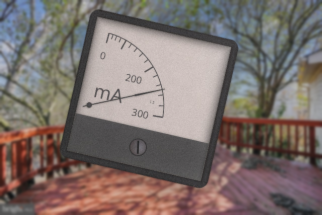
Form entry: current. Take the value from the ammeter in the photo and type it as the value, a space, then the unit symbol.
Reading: 250 mA
